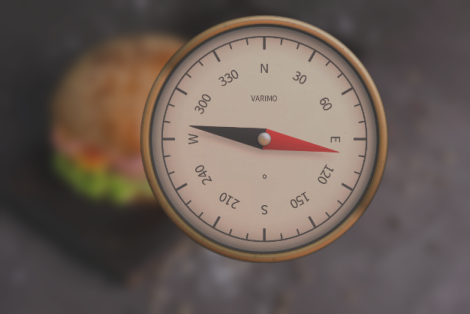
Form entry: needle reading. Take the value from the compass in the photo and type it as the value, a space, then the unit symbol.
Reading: 100 °
